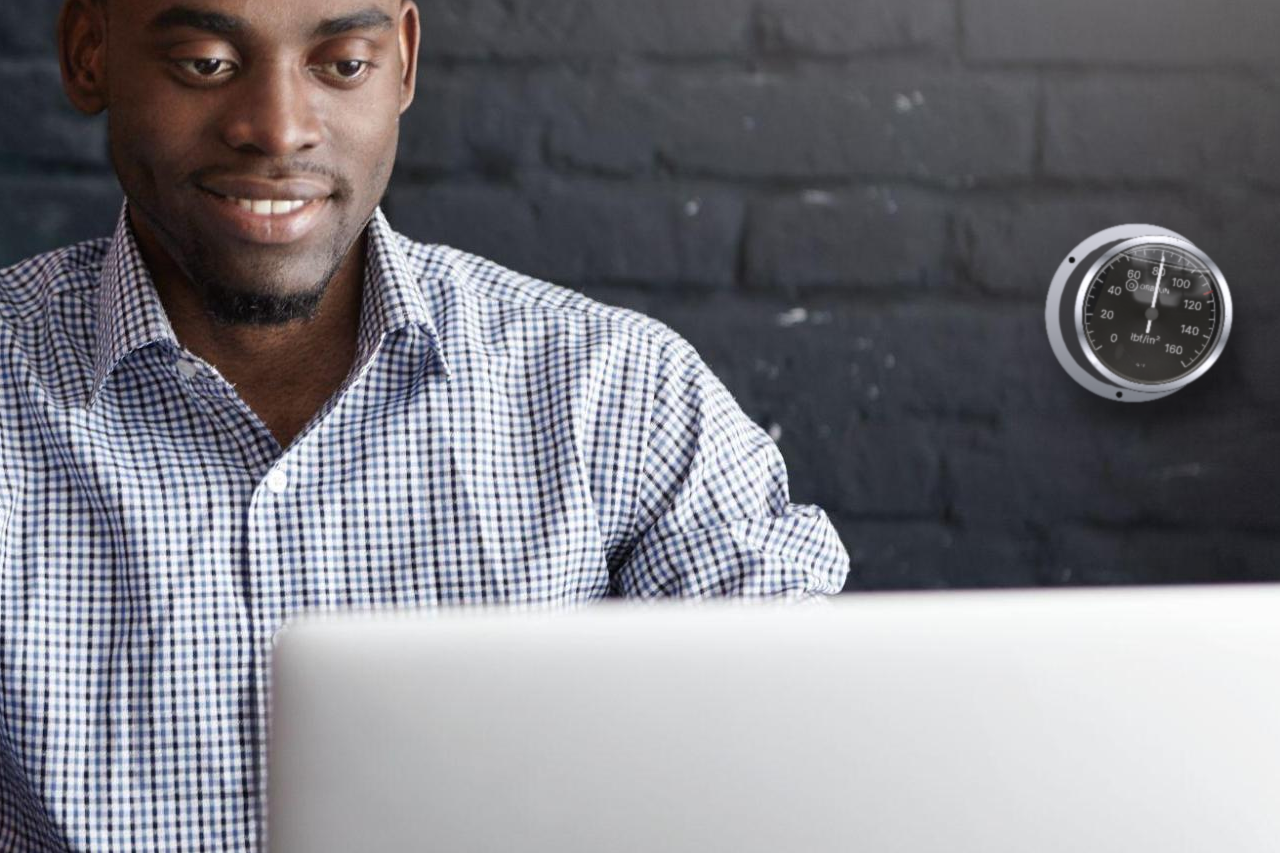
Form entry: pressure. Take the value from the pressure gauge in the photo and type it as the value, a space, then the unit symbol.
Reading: 80 psi
